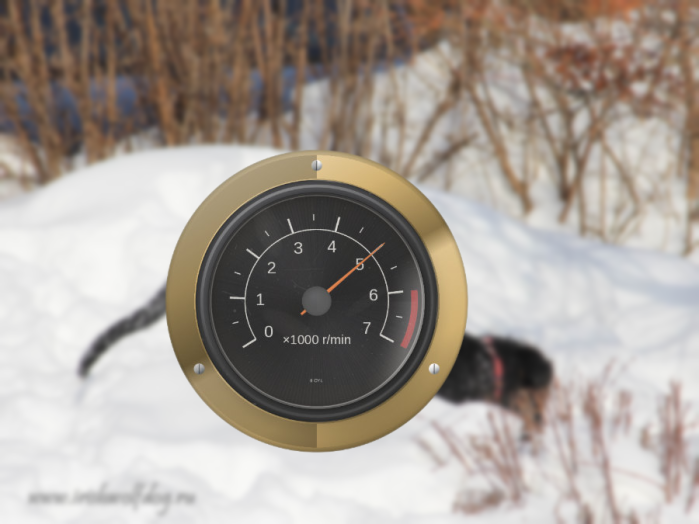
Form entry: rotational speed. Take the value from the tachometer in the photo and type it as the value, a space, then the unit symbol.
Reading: 5000 rpm
